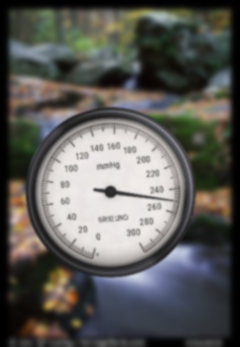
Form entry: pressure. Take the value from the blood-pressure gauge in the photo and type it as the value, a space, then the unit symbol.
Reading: 250 mmHg
